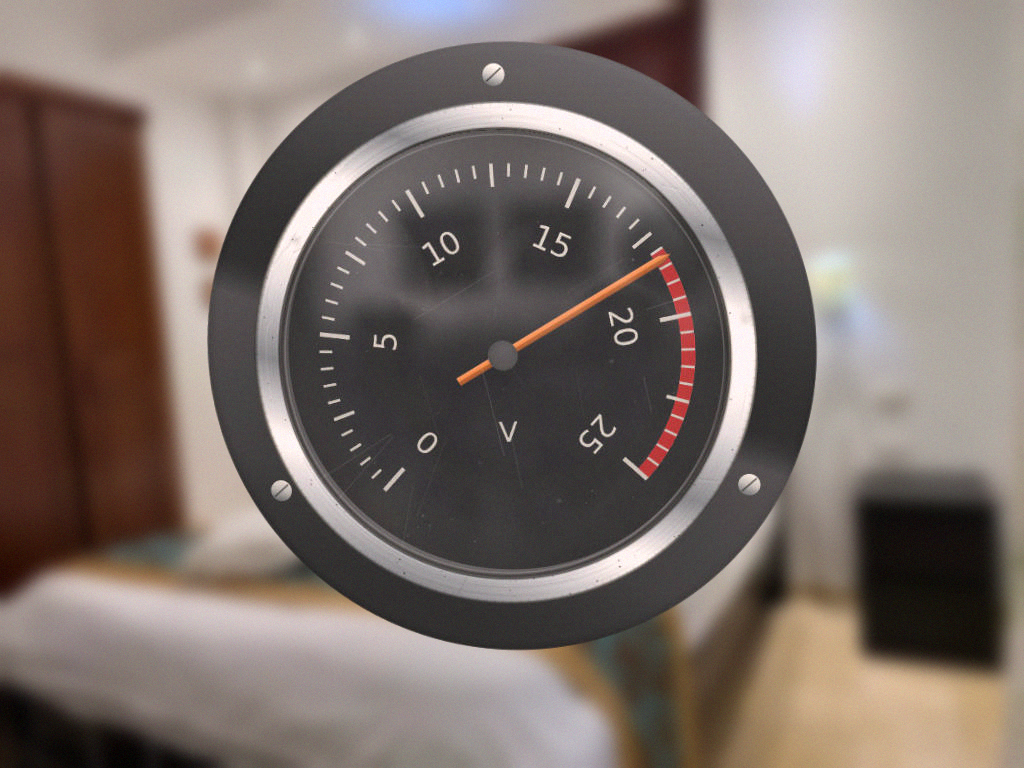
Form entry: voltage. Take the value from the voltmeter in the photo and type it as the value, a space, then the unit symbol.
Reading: 18.25 V
